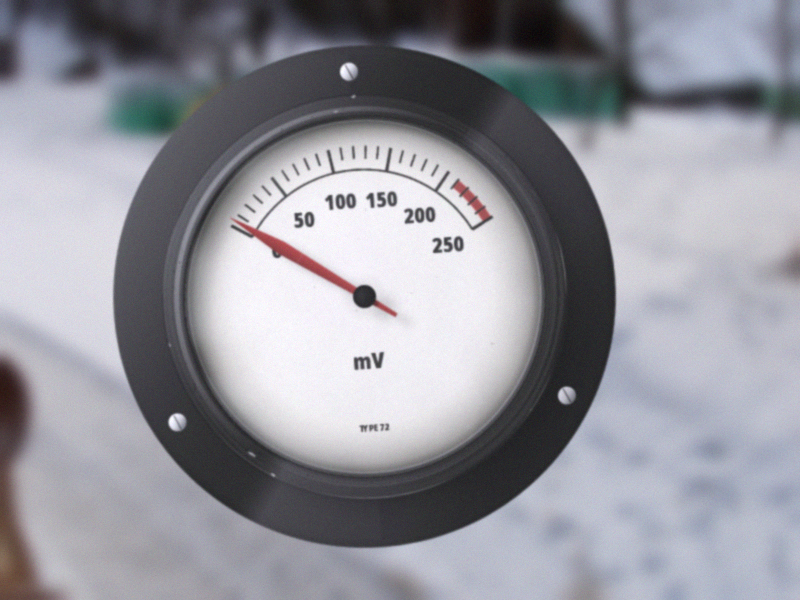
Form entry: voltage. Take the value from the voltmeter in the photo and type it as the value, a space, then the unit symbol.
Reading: 5 mV
